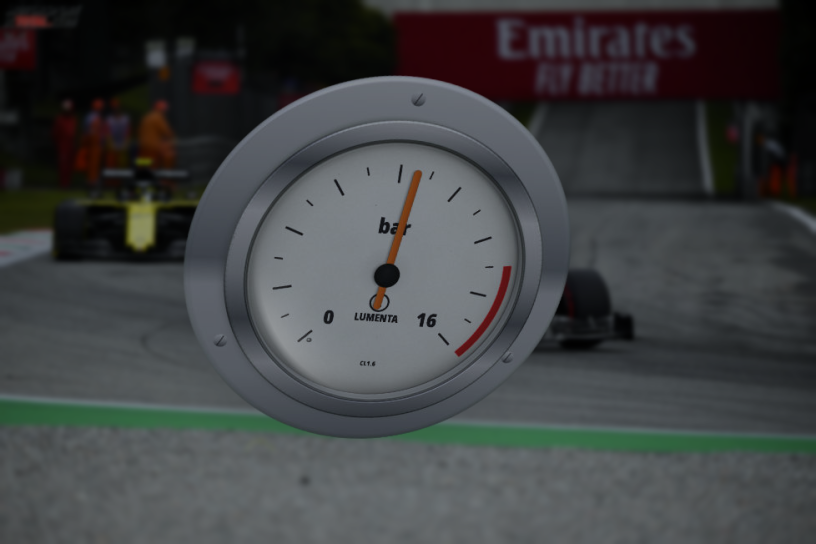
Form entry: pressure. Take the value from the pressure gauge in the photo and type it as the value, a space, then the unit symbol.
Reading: 8.5 bar
